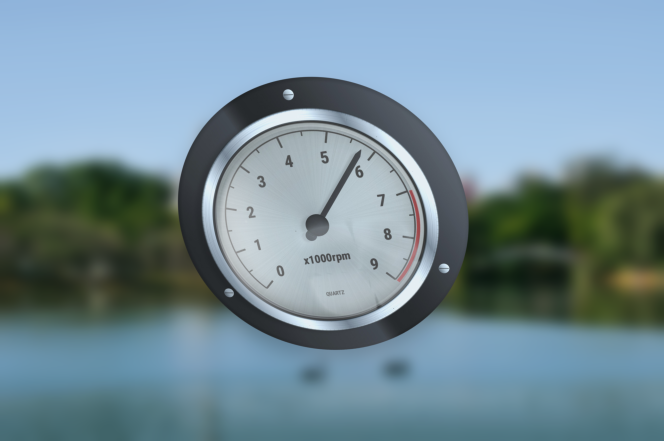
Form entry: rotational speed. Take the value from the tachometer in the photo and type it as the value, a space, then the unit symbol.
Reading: 5750 rpm
